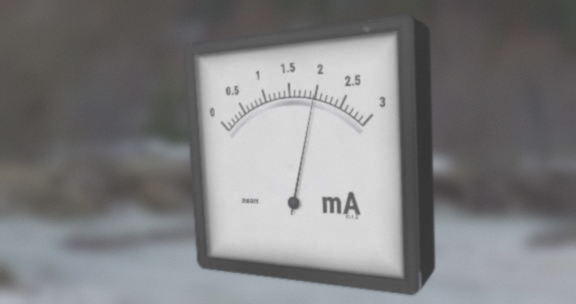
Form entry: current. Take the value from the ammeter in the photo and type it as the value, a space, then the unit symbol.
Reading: 2 mA
